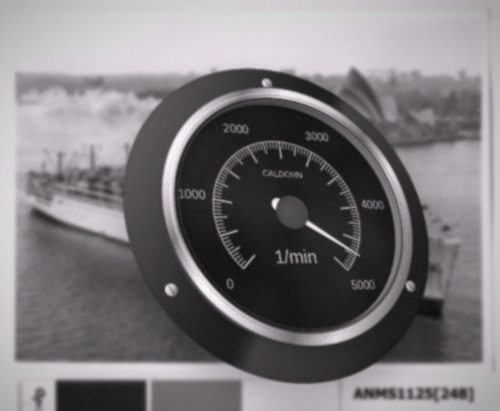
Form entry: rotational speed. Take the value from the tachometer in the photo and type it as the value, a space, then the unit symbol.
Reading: 4750 rpm
